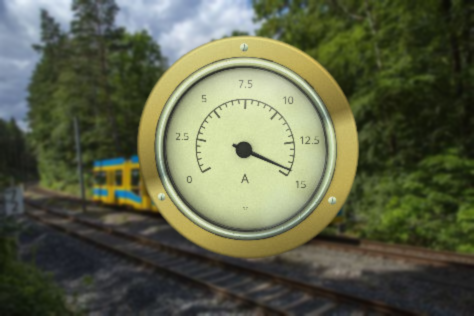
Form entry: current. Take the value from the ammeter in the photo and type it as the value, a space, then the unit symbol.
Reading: 14.5 A
